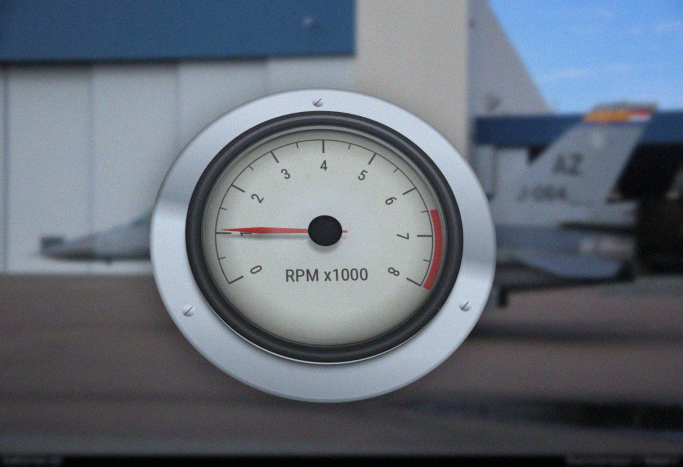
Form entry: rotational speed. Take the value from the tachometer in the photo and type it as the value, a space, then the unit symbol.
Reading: 1000 rpm
